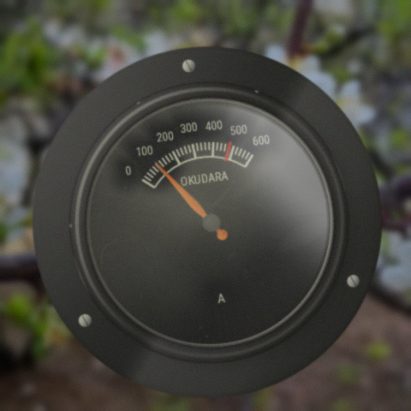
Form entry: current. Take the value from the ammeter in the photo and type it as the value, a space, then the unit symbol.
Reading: 100 A
